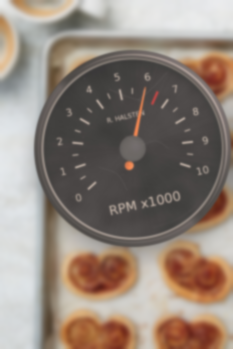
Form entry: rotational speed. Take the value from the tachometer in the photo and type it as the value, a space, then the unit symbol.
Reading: 6000 rpm
